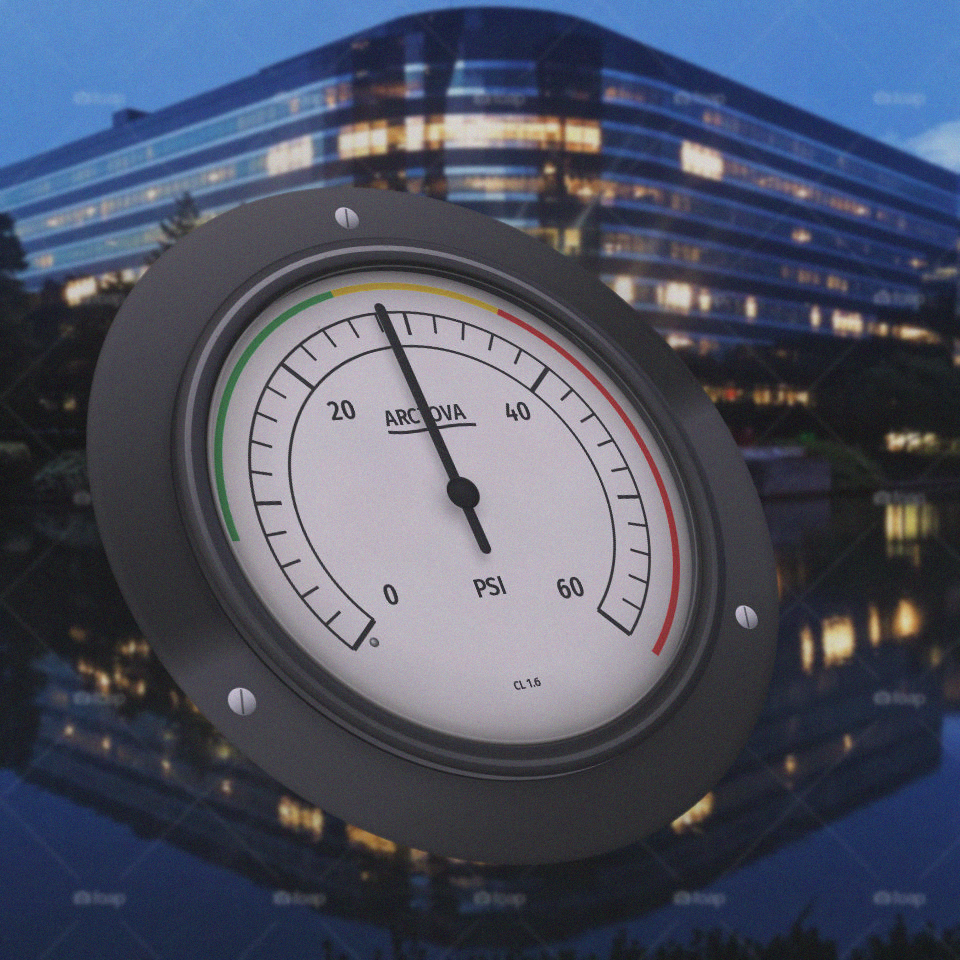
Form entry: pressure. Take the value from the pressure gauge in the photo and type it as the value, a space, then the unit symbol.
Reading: 28 psi
